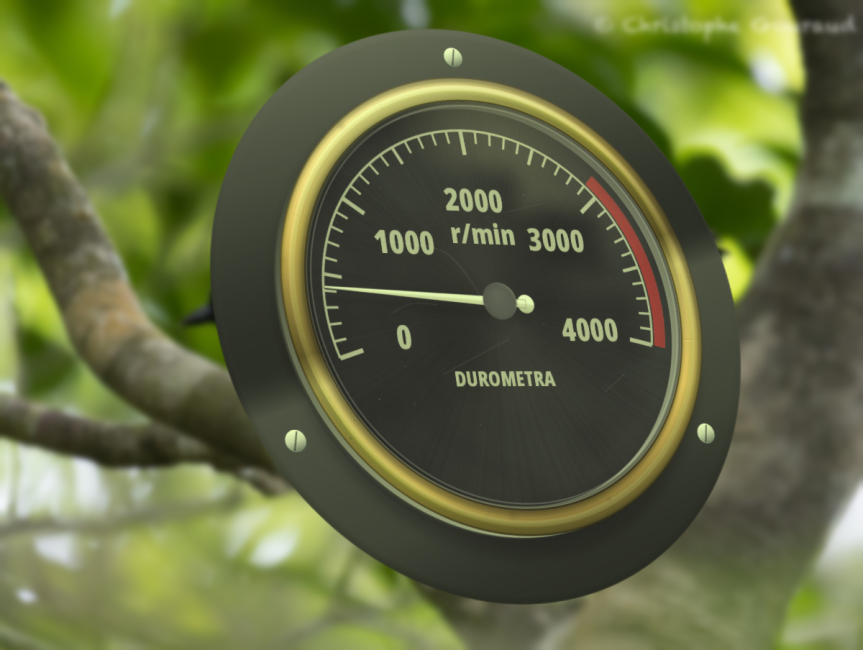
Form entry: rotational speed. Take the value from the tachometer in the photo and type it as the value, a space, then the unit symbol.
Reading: 400 rpm
